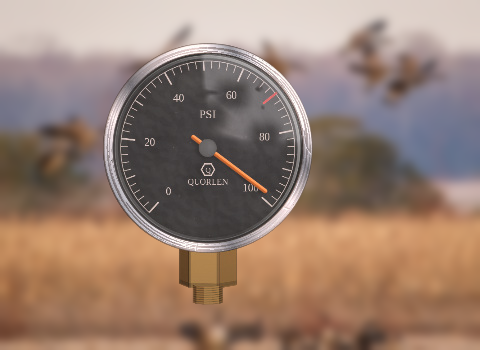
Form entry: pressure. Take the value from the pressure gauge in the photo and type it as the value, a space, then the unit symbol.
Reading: 98 psi
